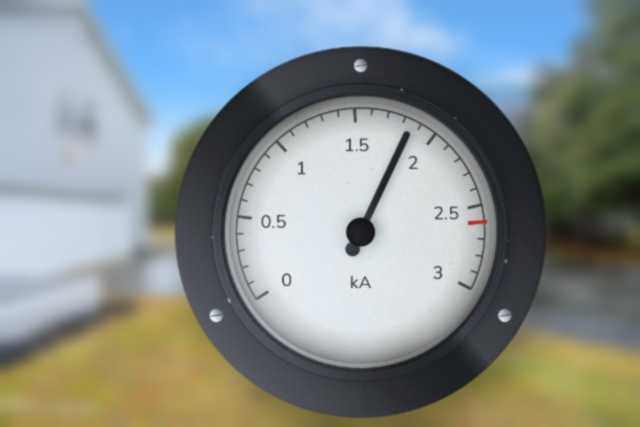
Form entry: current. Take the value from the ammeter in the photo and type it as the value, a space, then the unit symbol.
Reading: 1.85 kA
